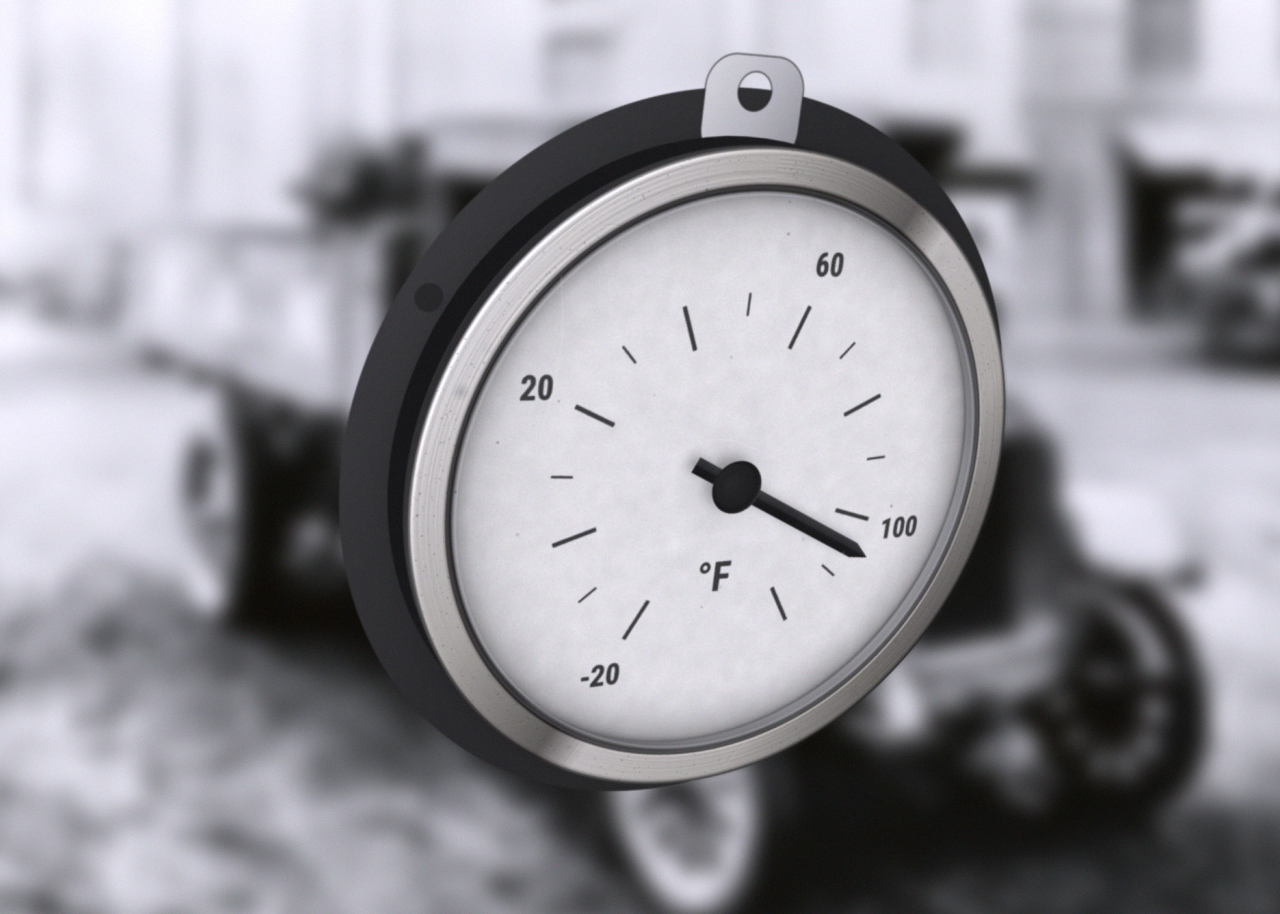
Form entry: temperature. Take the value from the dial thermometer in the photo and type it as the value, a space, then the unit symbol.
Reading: 105 °F
